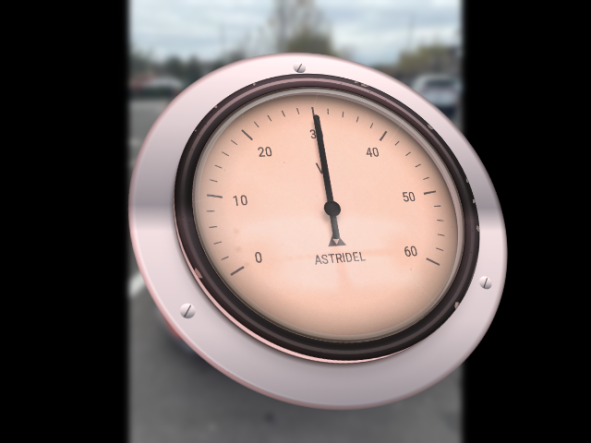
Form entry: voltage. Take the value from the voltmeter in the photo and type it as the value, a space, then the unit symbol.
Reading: 30 V
